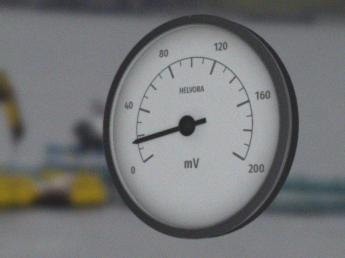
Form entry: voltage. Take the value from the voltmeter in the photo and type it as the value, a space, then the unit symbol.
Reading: 15 mV
